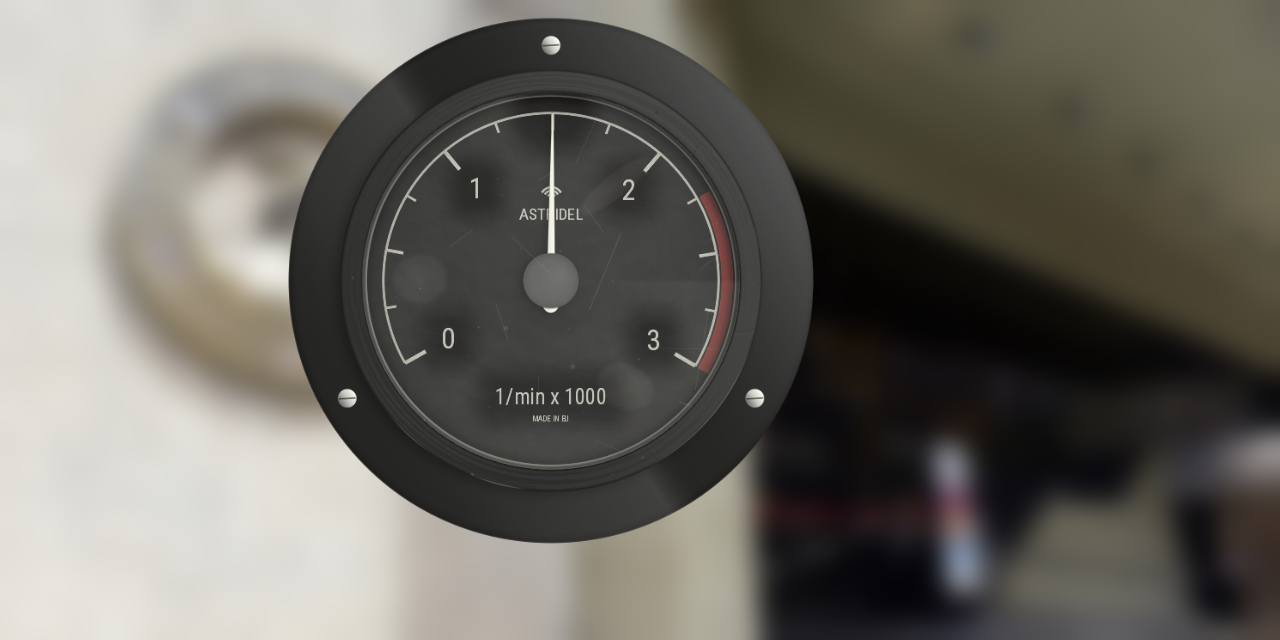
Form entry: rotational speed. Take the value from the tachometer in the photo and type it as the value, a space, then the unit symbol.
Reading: 1500 rpm
